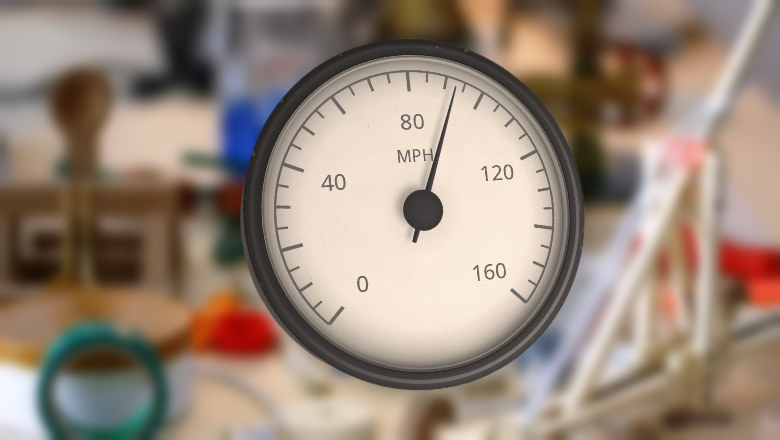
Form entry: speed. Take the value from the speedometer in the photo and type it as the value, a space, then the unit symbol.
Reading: 92.5 mph
